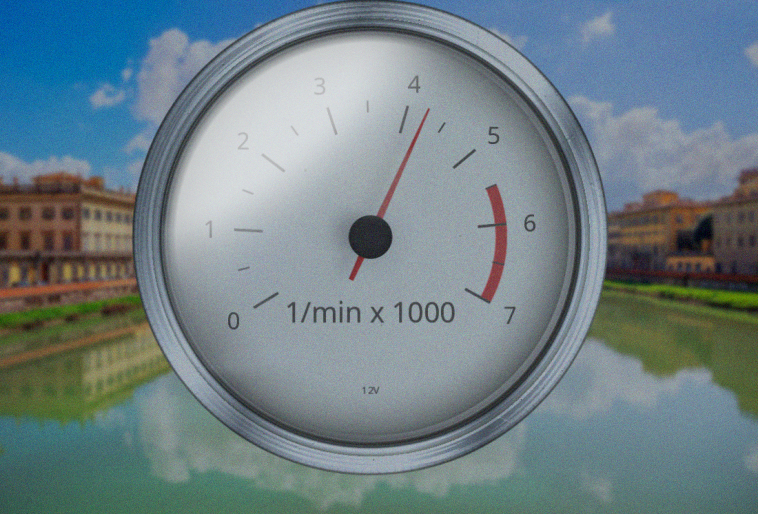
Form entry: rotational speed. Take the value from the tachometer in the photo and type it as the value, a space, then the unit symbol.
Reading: 4250 rpm
